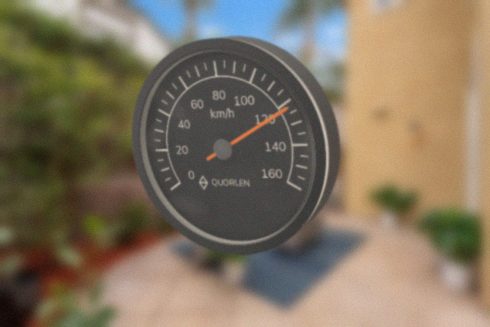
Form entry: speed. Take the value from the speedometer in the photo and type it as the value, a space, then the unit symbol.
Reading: 122.5 km/h
